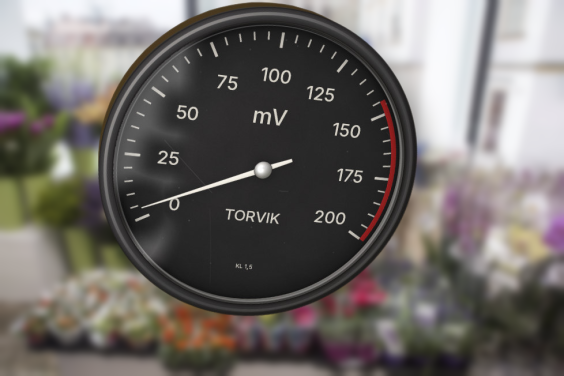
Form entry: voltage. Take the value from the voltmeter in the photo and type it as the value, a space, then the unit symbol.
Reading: 5 mV
